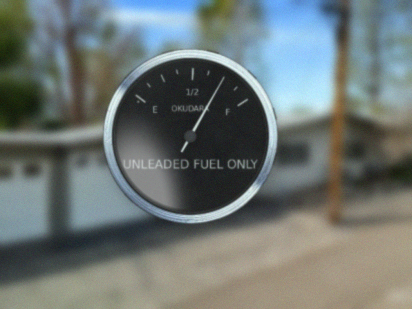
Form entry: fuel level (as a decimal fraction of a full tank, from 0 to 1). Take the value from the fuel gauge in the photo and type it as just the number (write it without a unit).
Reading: 0.75
